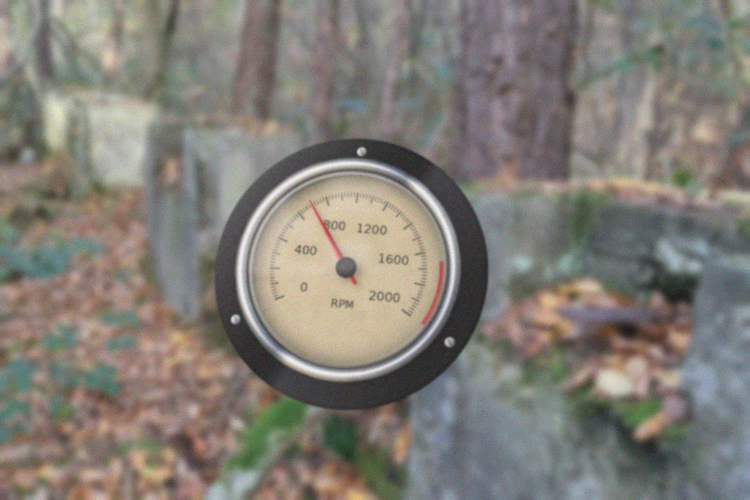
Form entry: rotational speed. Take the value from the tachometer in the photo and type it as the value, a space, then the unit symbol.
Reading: 700 rpm
